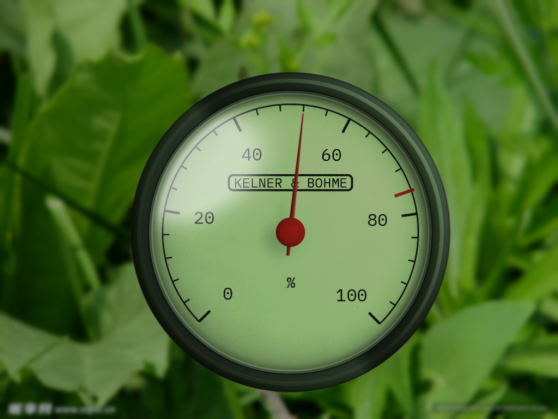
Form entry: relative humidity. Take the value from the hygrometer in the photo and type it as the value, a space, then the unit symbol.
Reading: 52 %
